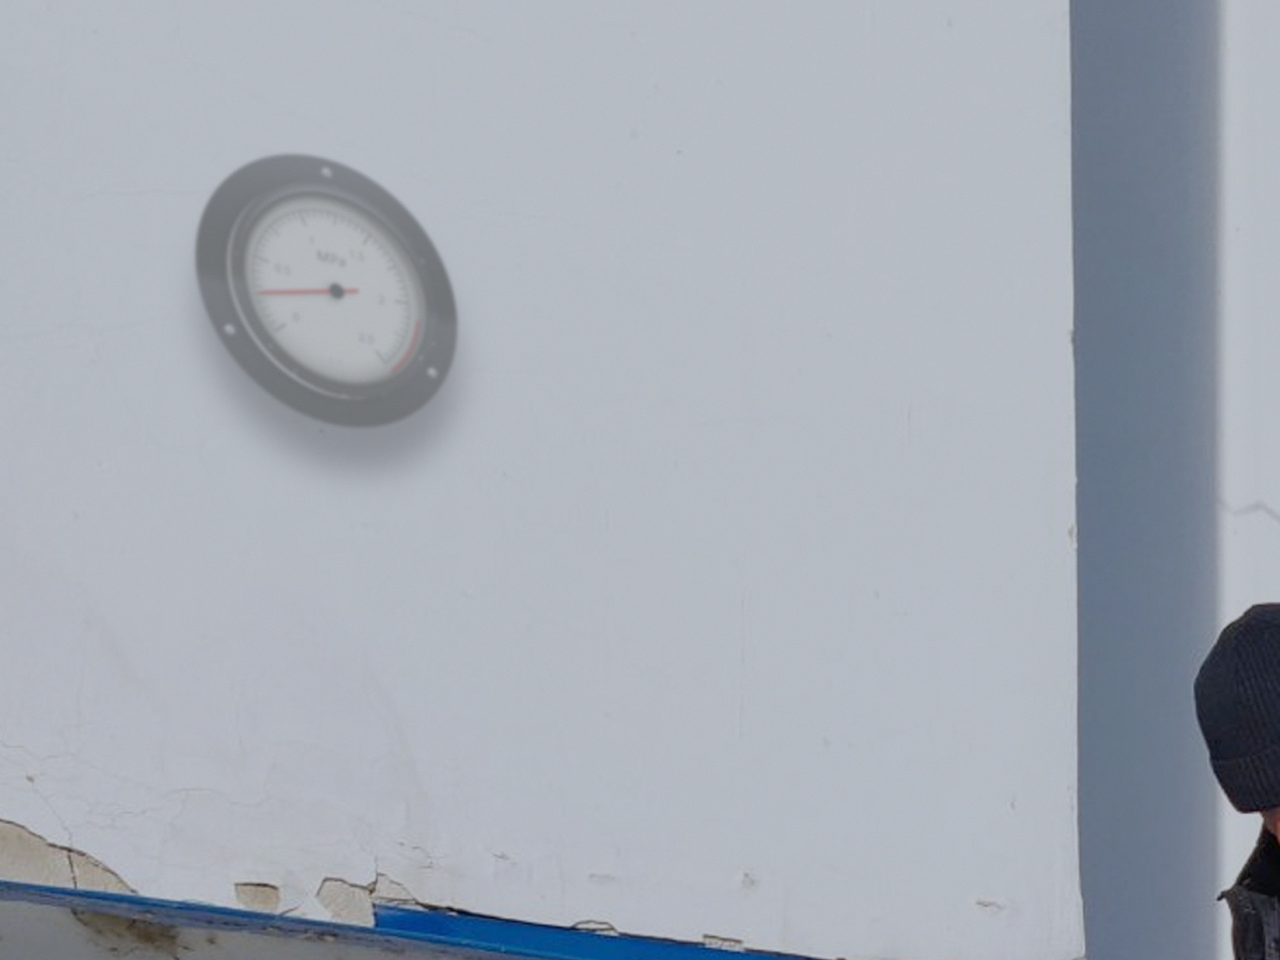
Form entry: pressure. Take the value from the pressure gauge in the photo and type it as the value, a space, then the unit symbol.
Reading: 0.25 MPa
